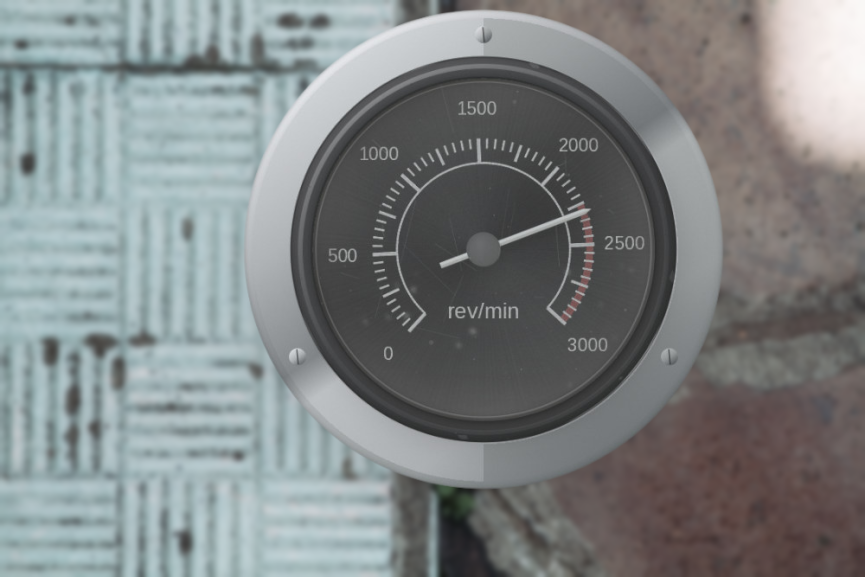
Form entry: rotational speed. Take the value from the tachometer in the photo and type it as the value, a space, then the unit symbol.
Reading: 2300 rpm
